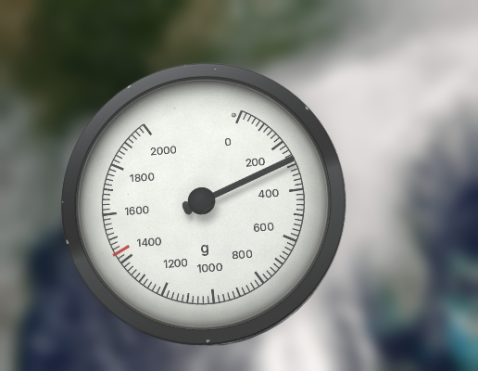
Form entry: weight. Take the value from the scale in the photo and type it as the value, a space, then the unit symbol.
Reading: 280 g
